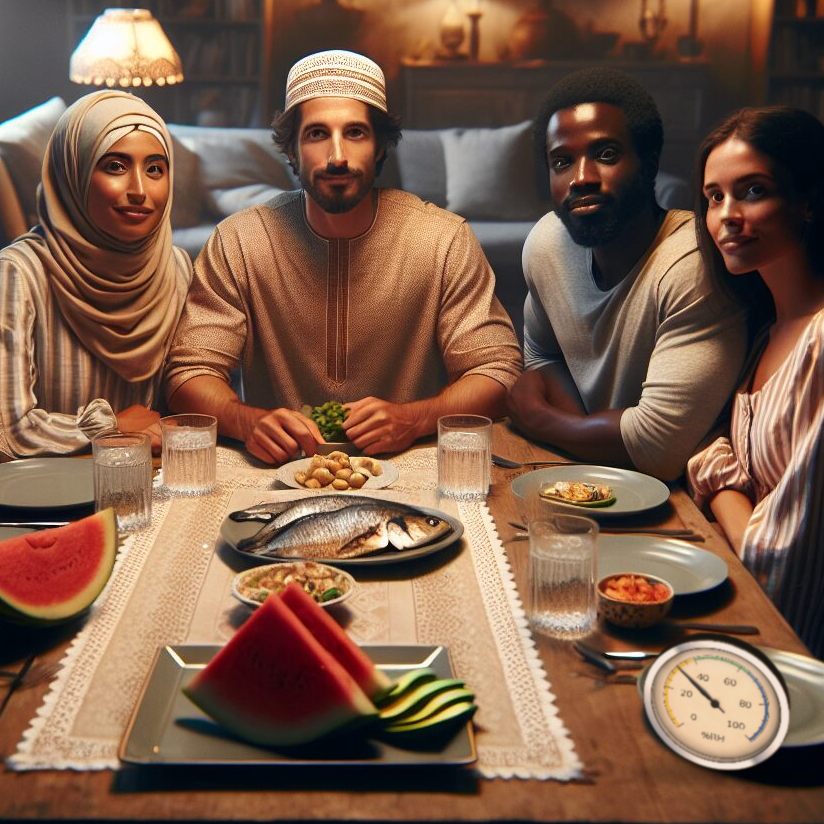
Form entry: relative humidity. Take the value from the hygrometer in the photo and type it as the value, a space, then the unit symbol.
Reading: 32 %
